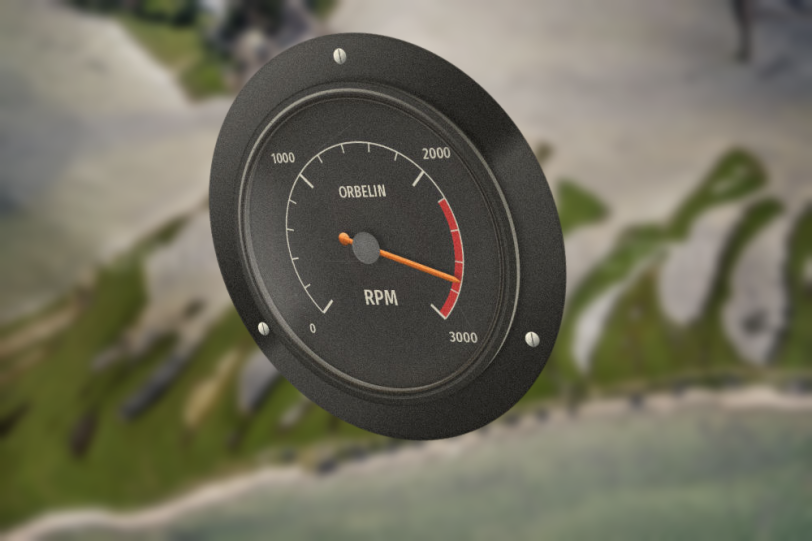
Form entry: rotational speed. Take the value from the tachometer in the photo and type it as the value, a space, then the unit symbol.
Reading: 2700 rpm
